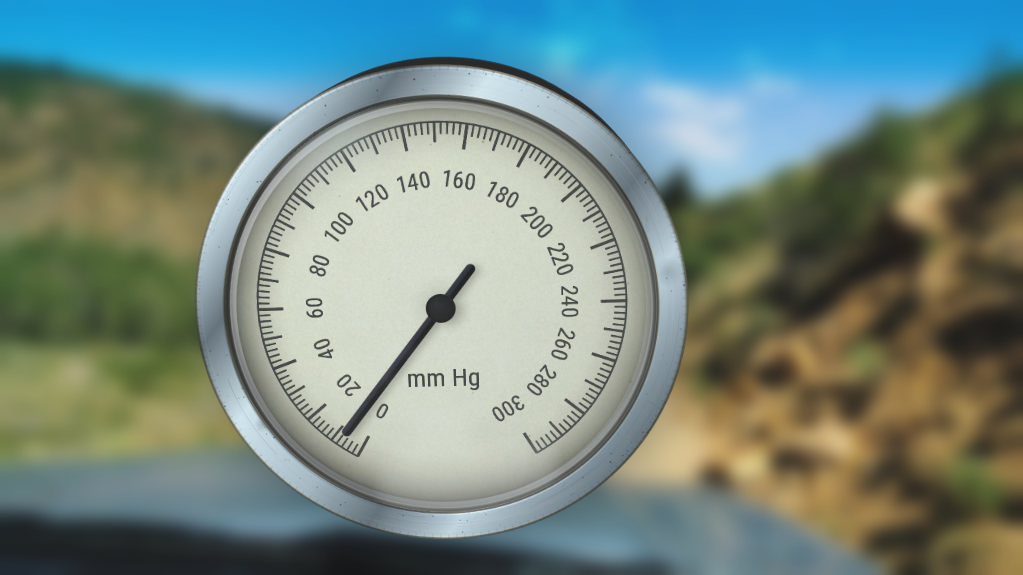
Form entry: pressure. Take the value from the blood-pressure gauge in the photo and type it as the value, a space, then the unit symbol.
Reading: 8 mmHg
